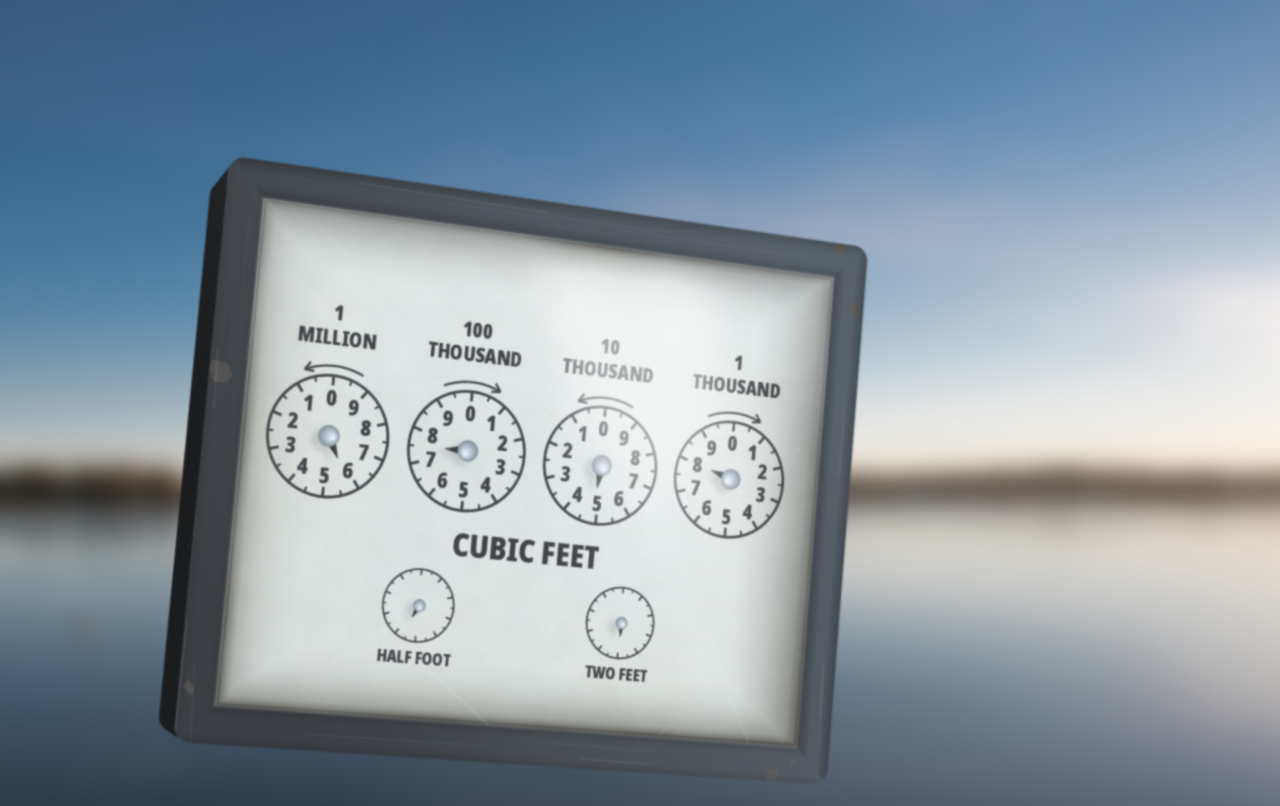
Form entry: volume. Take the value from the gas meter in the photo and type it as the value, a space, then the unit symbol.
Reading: 574800 ft³
